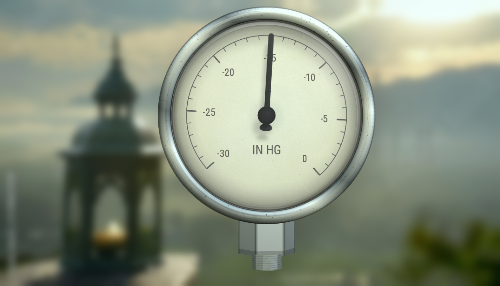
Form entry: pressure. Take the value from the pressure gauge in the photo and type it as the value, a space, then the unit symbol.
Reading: -15 inHg
